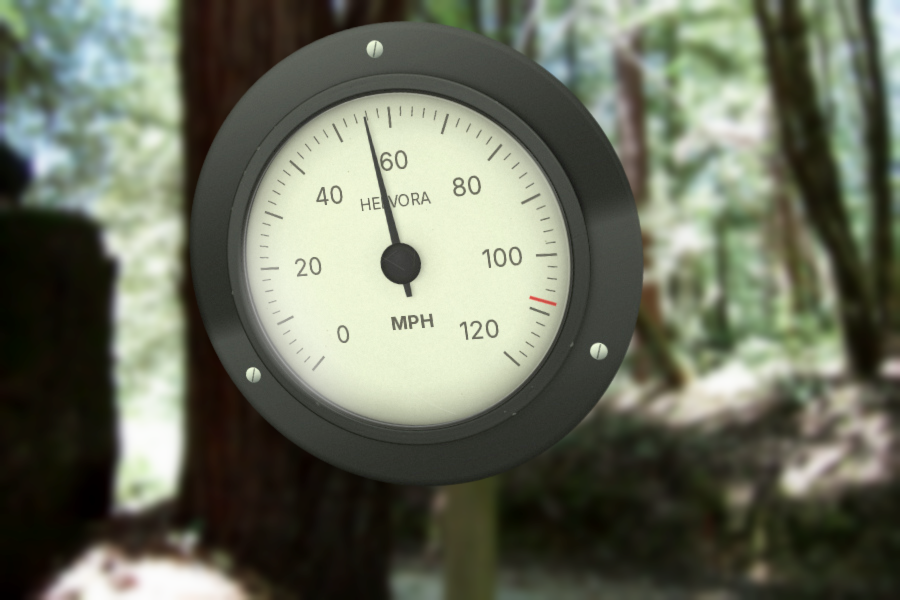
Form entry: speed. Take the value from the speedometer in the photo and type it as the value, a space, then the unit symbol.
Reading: 56 mph
